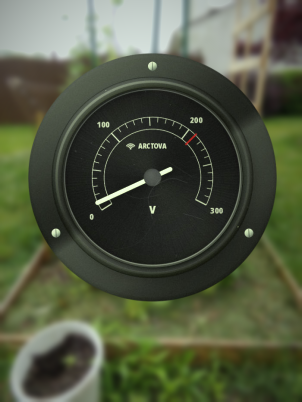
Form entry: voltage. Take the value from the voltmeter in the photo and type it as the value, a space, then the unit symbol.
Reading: 10 V
